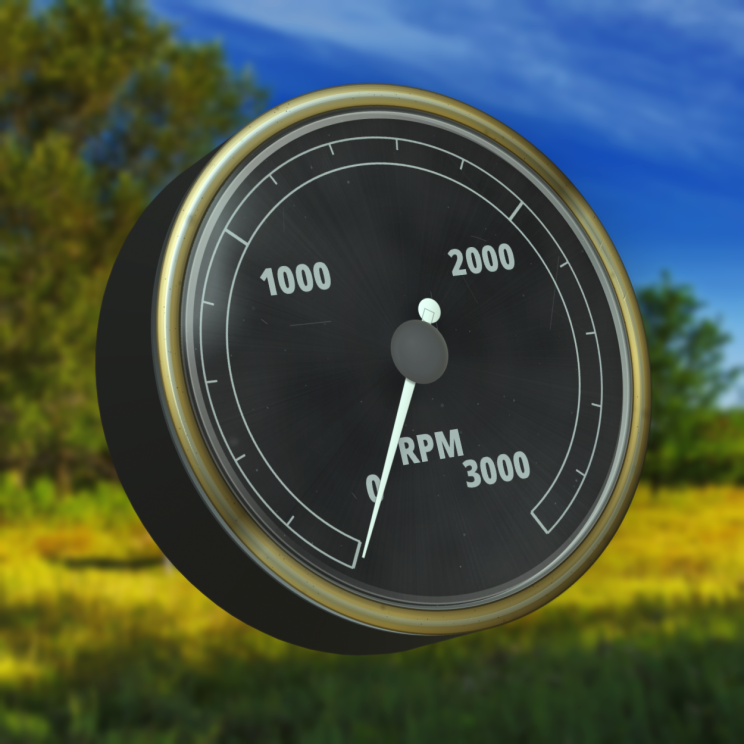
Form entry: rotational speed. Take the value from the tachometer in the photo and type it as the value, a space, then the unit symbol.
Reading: 0 rpm
